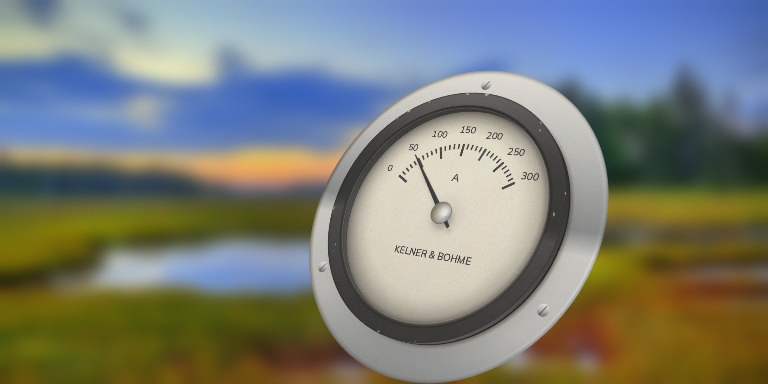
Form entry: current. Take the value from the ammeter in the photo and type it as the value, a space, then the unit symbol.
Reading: 50 A
